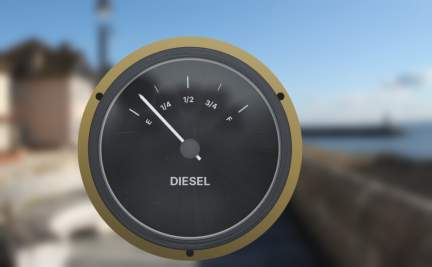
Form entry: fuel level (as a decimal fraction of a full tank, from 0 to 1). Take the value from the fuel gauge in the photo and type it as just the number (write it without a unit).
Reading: 0.125
